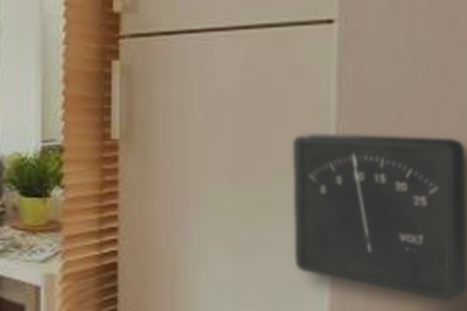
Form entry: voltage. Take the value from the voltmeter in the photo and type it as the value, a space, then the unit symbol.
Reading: 10 V
